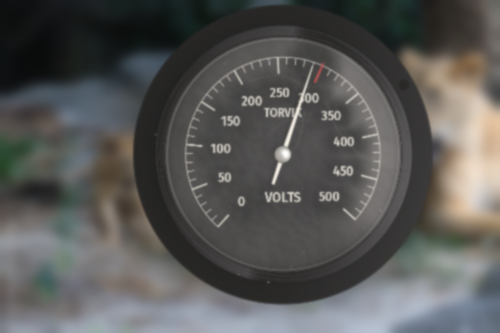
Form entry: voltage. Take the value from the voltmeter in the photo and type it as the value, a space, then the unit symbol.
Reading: 290 V
